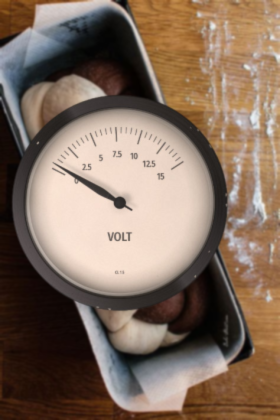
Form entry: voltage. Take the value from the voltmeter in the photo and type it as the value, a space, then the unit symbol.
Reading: 0.5 V
